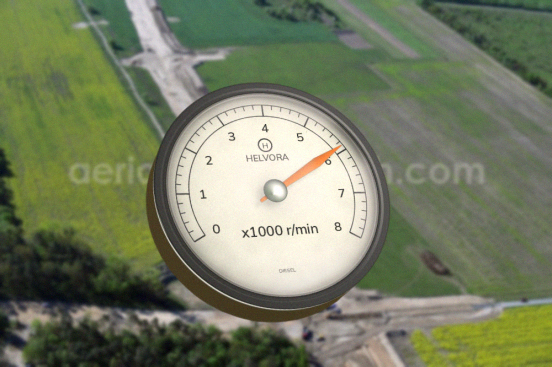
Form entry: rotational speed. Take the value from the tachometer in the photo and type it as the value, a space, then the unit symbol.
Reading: 5900 rpm
